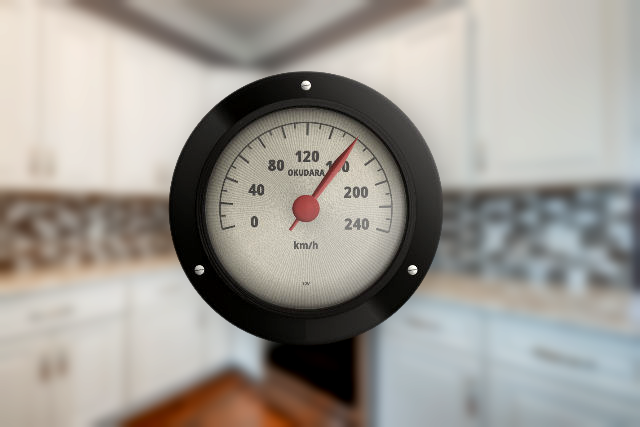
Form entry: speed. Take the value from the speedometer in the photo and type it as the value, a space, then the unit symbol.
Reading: 160 km/h
